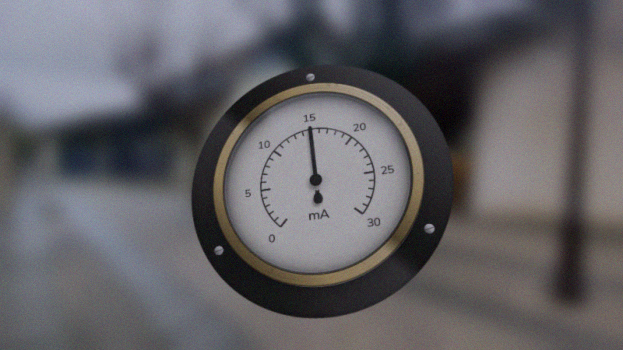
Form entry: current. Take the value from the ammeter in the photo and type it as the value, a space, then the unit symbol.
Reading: 15 mA
